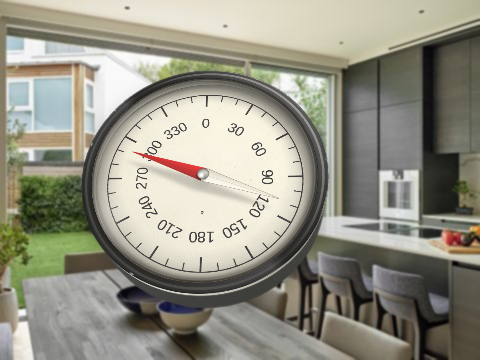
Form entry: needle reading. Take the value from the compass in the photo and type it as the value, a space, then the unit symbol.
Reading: 290 °
